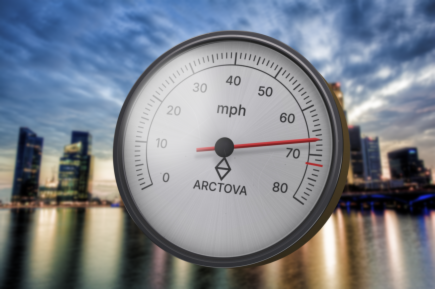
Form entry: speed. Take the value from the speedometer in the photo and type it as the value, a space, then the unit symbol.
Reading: 67 mph
